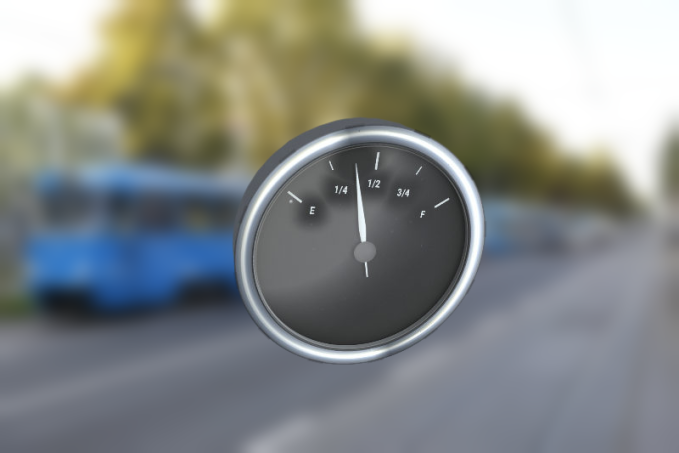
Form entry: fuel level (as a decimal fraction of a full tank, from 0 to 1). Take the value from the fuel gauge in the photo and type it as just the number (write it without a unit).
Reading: 0.375
